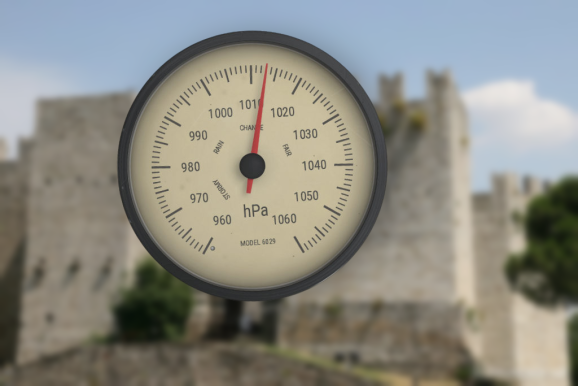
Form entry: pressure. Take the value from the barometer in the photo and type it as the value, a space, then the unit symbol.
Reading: 1013 hPa
